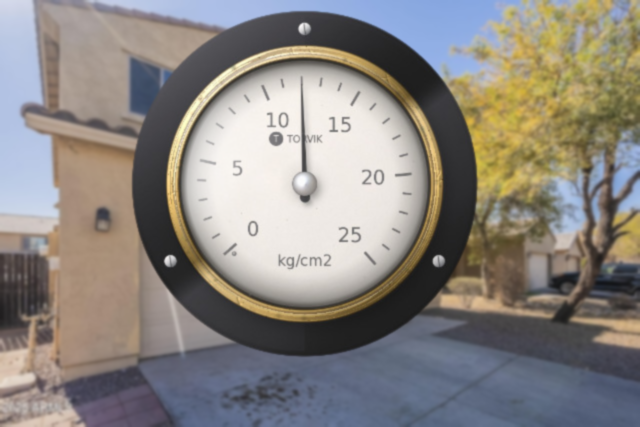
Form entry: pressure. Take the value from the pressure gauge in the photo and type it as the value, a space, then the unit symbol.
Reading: 12 kg/cm²
